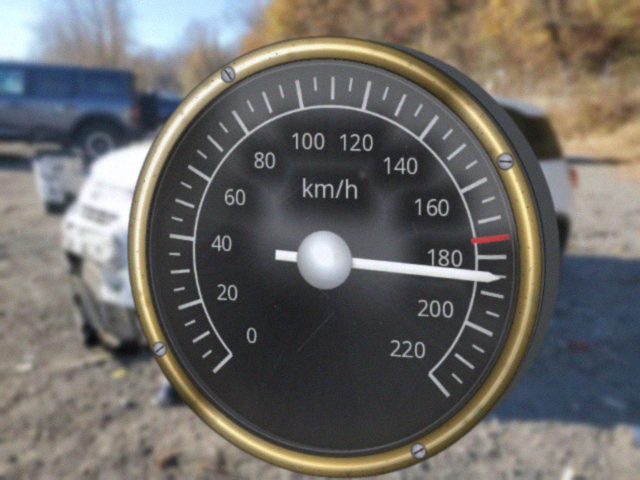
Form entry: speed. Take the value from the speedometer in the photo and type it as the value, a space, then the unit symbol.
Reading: 185 km/h
